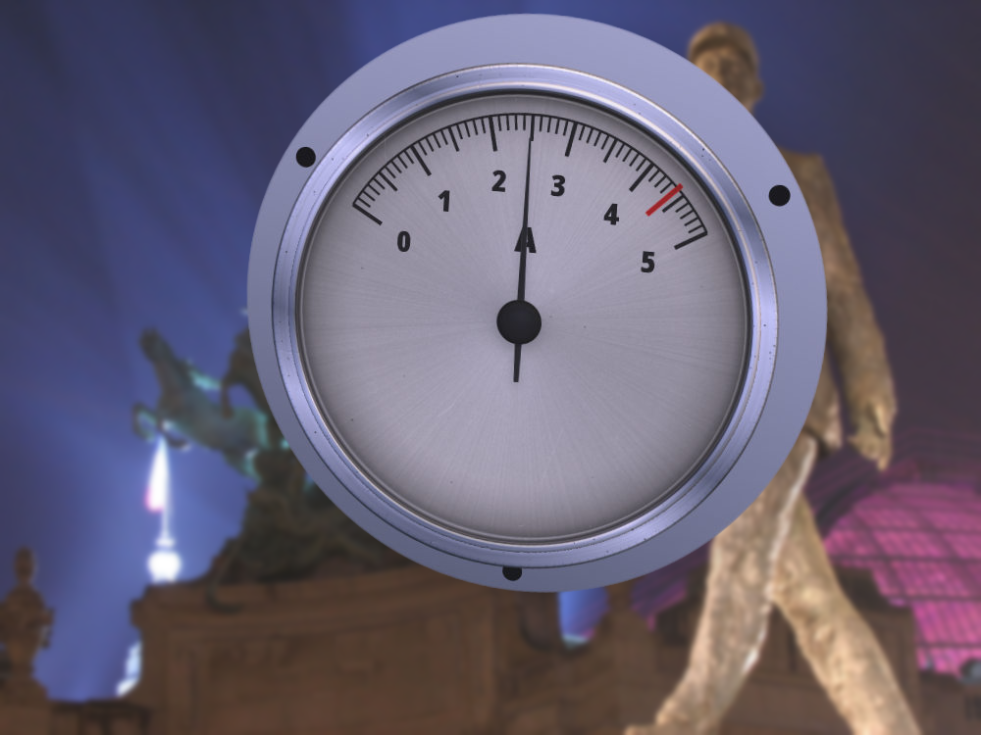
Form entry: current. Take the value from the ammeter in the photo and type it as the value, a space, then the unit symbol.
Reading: 2.5 A
